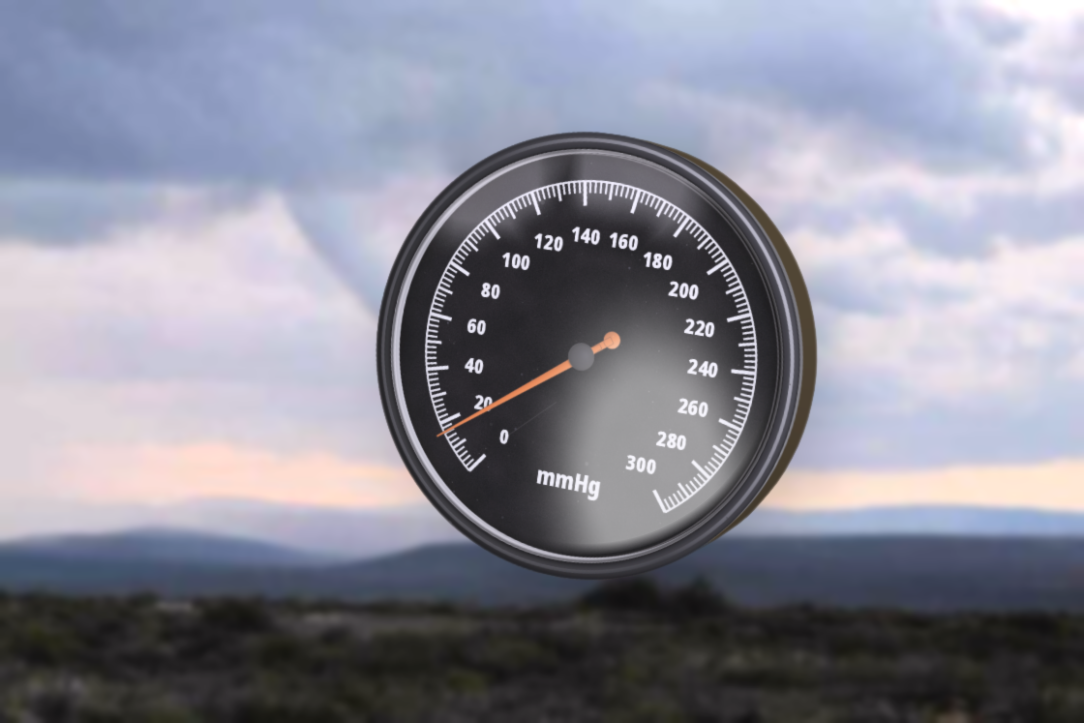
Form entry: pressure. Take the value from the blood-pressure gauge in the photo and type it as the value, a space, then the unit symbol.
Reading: 16 mmHg
